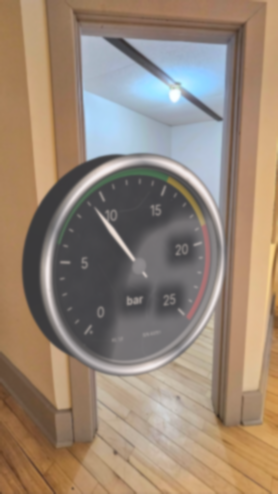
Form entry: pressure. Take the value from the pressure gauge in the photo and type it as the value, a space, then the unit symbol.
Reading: 9 bar
